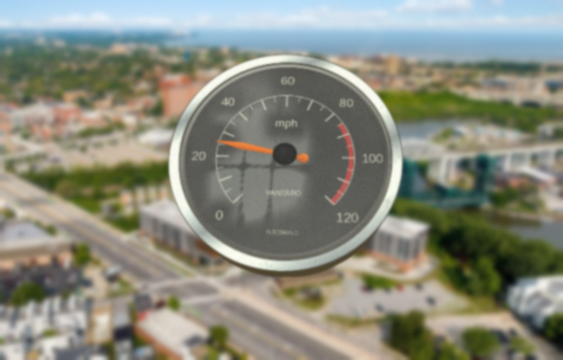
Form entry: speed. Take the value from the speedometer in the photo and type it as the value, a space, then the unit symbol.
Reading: 25 mph
